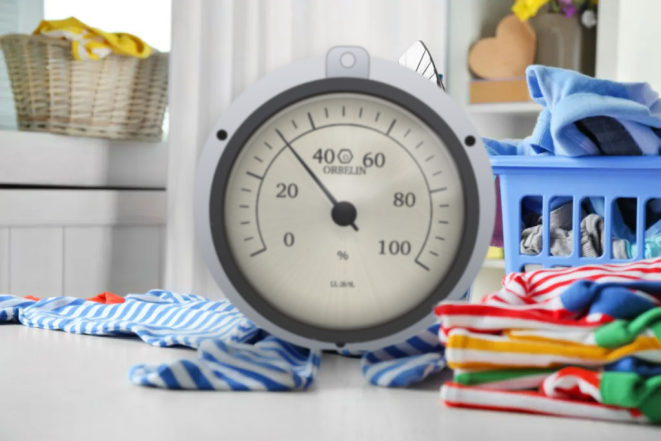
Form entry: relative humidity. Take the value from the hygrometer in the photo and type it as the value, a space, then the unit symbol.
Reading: 32 %
